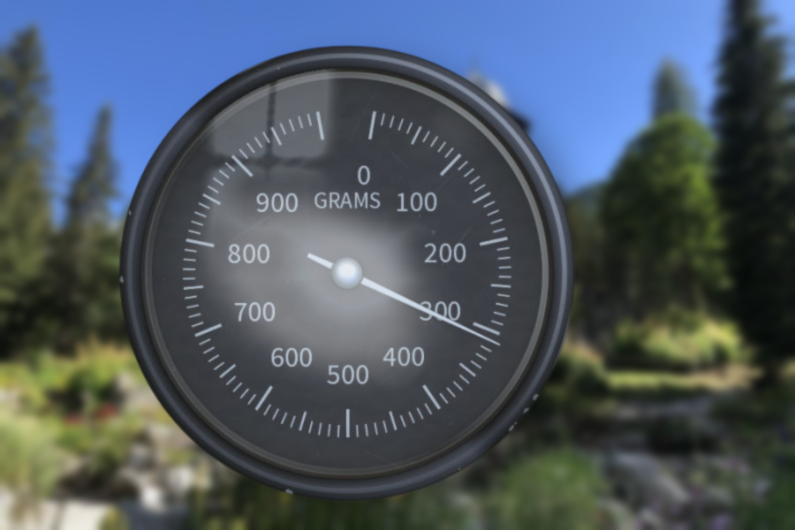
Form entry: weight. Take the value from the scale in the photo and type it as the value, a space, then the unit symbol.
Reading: 310 g
